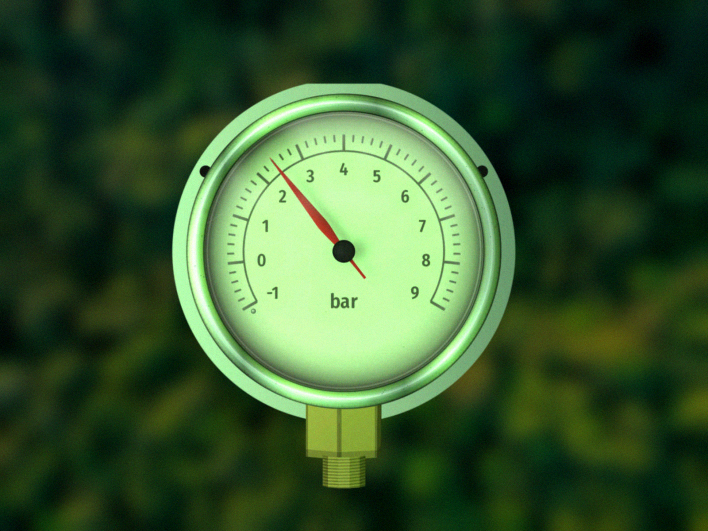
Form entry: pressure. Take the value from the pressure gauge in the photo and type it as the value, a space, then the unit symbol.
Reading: 2.4 bar
